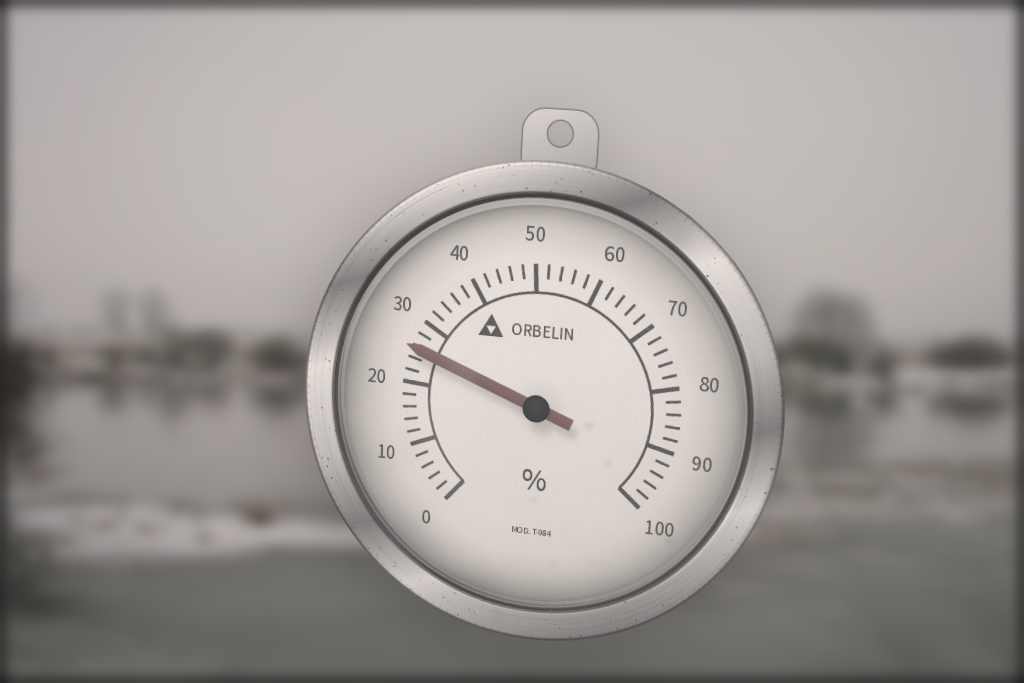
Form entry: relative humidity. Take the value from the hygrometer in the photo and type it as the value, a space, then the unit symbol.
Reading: 26 %
